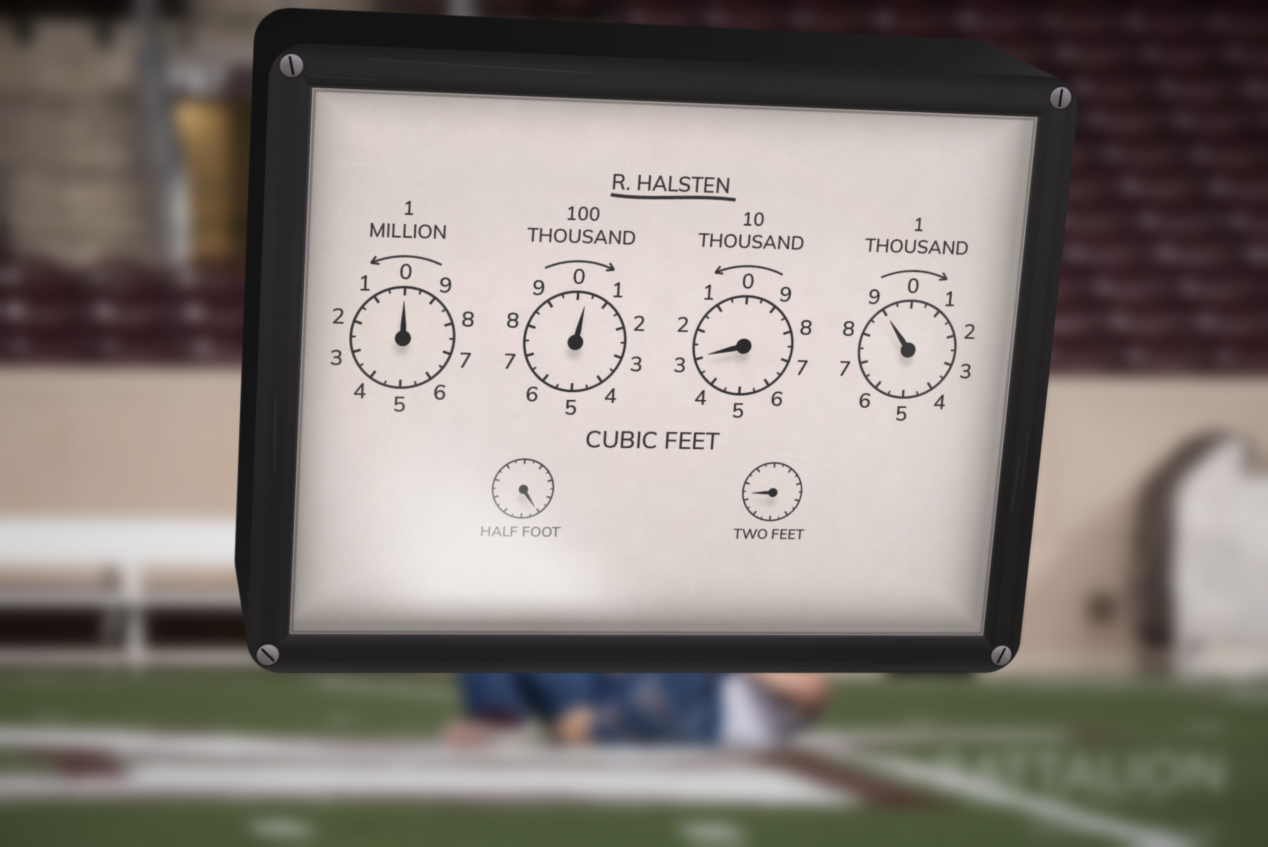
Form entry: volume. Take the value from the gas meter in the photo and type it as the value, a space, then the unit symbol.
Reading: 2900 ft³
